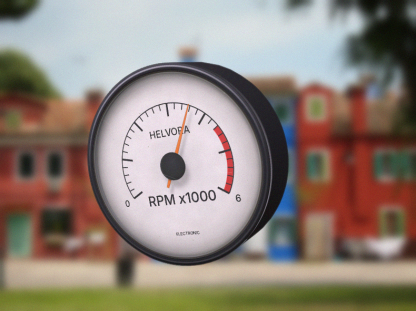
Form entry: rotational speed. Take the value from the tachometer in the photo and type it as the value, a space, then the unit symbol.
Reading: 3600 rpm
